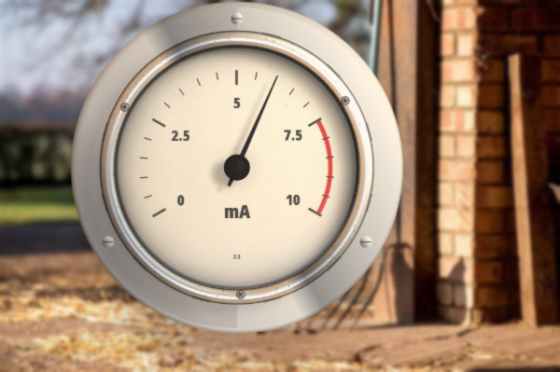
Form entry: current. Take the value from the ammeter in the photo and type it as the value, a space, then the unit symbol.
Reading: 6 mA
